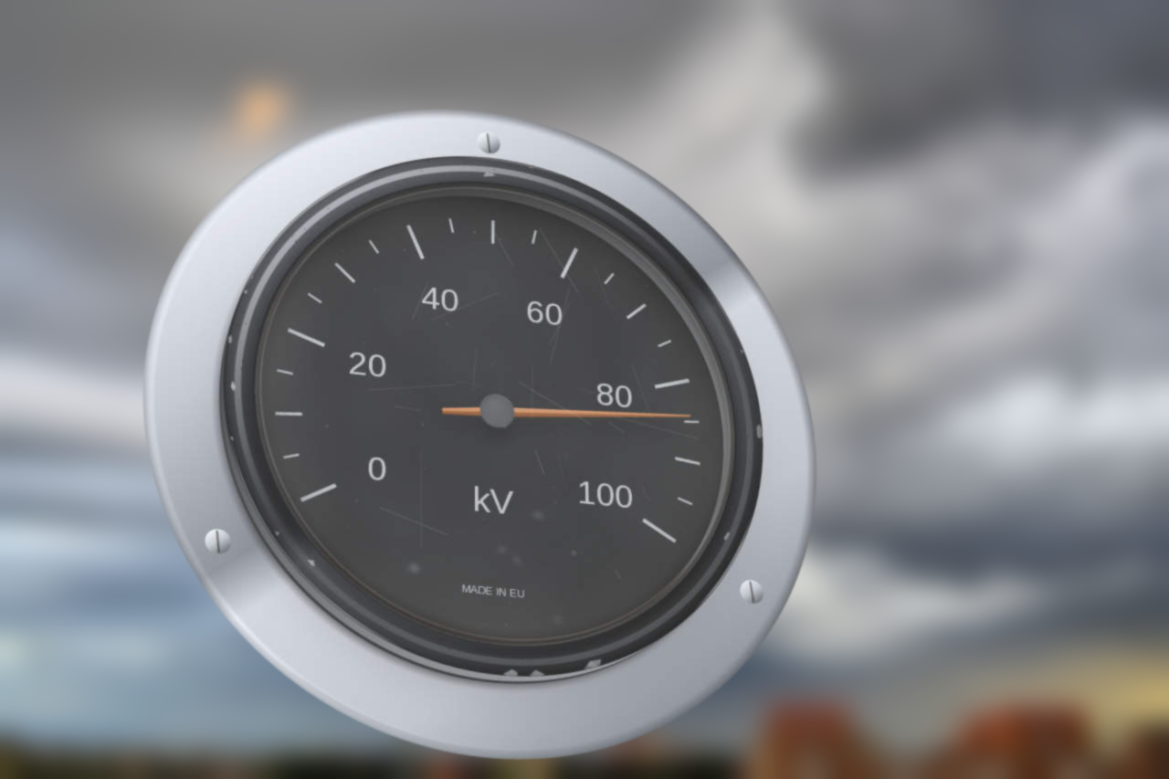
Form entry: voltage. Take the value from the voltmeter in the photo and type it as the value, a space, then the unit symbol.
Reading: 85 kV
